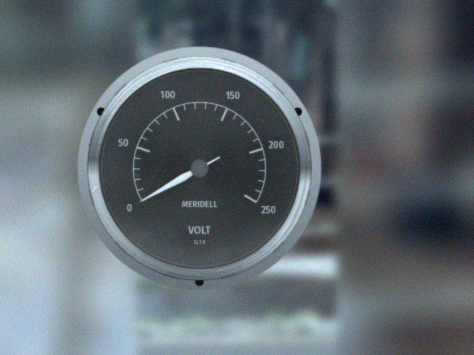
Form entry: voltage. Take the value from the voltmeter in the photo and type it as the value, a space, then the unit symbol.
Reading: 0 V
